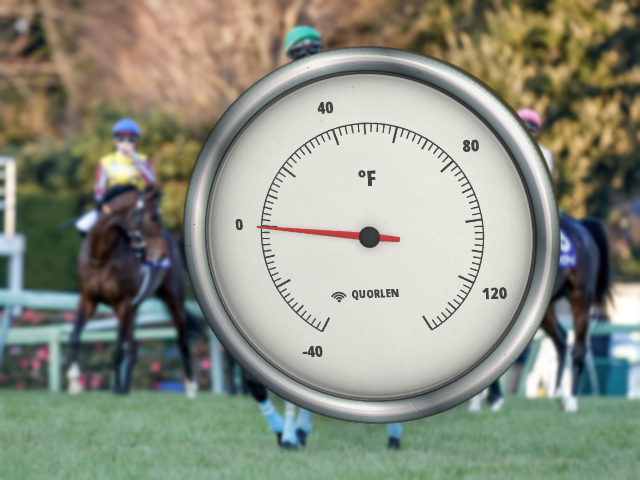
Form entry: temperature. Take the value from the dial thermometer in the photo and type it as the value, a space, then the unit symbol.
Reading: 0 °F
